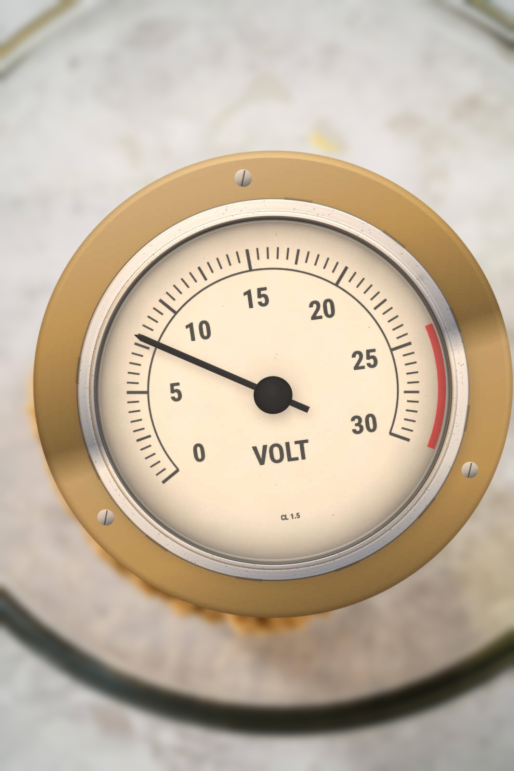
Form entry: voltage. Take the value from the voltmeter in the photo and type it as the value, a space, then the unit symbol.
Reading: 8 V
